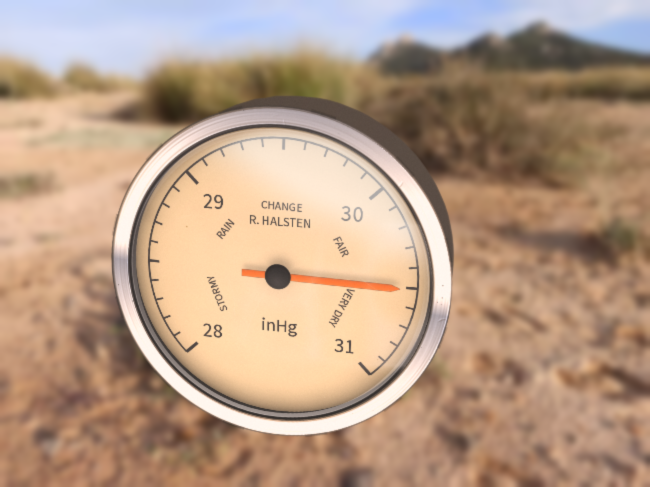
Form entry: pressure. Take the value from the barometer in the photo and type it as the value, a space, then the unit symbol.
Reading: 30.5 inHg
